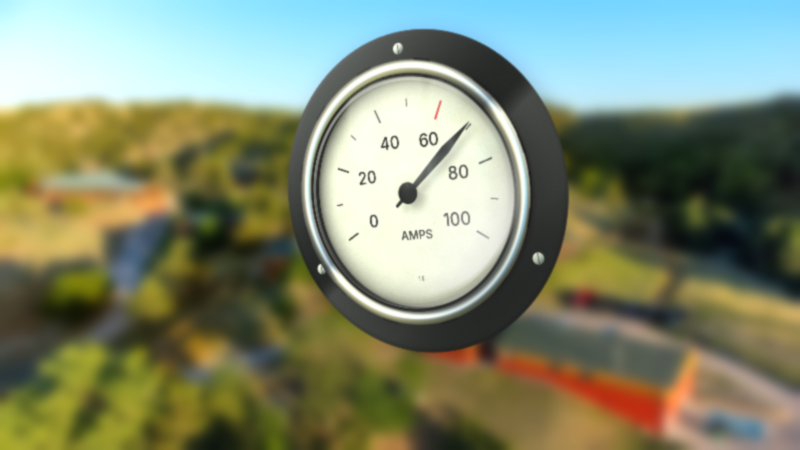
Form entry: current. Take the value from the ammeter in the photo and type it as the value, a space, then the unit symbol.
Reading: 70 A
